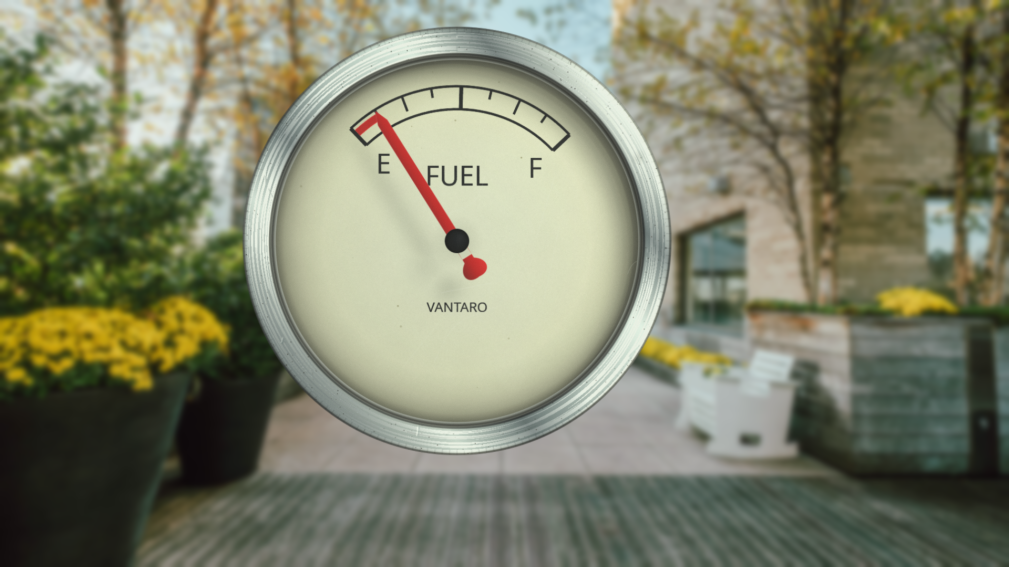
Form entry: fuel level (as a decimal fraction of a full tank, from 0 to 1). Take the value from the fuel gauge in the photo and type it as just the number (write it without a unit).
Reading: 0.125
